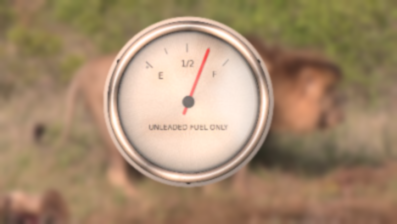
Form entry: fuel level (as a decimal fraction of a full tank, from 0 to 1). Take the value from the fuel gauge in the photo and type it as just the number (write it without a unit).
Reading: 0.75
